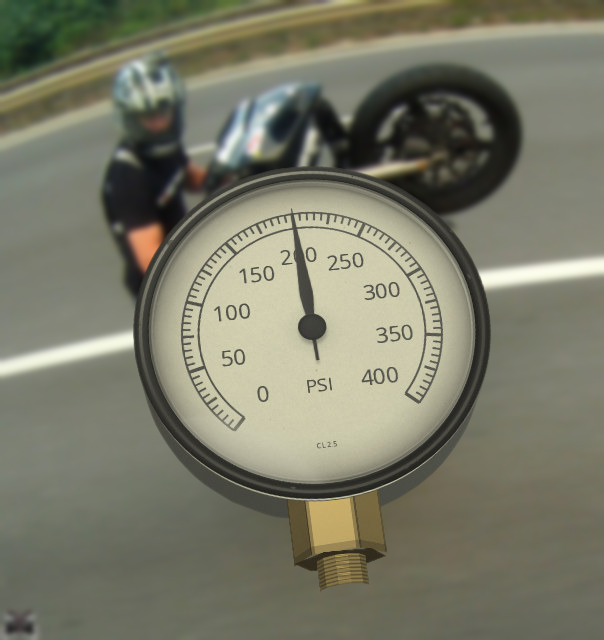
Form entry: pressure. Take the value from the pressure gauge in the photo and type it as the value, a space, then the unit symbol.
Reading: 200 psi
